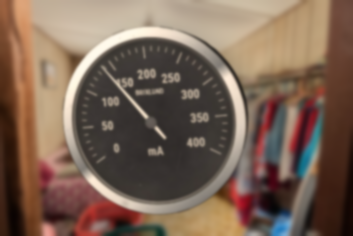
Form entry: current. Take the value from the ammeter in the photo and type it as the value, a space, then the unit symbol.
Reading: 140 mA
